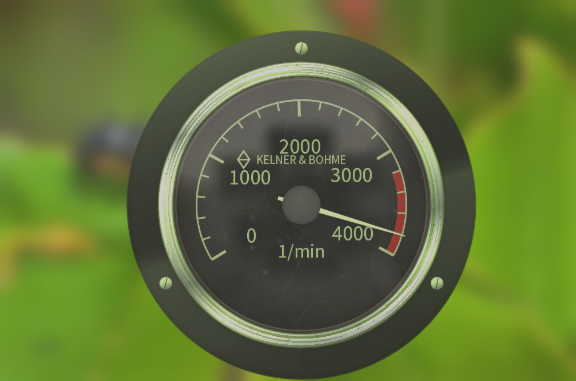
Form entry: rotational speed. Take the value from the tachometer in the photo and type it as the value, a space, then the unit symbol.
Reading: 3800 rpm
